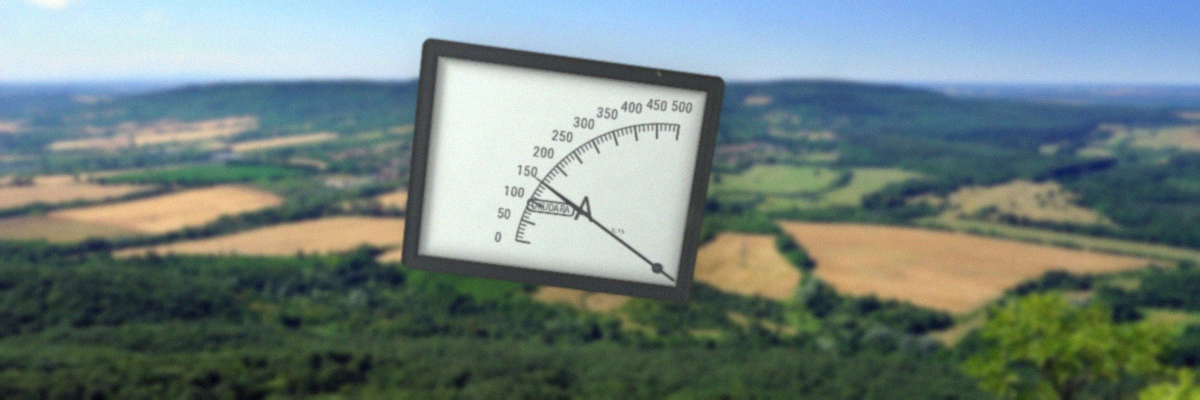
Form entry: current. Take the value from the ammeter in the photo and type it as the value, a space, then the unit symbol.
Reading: 150 A
